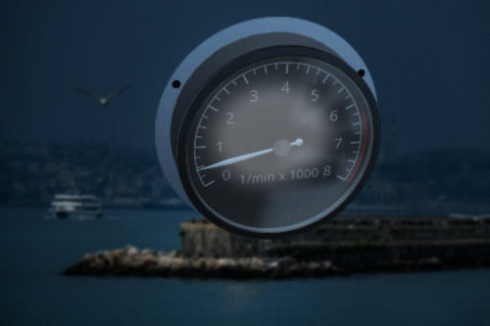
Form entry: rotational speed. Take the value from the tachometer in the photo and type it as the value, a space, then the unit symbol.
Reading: 500 rpm
